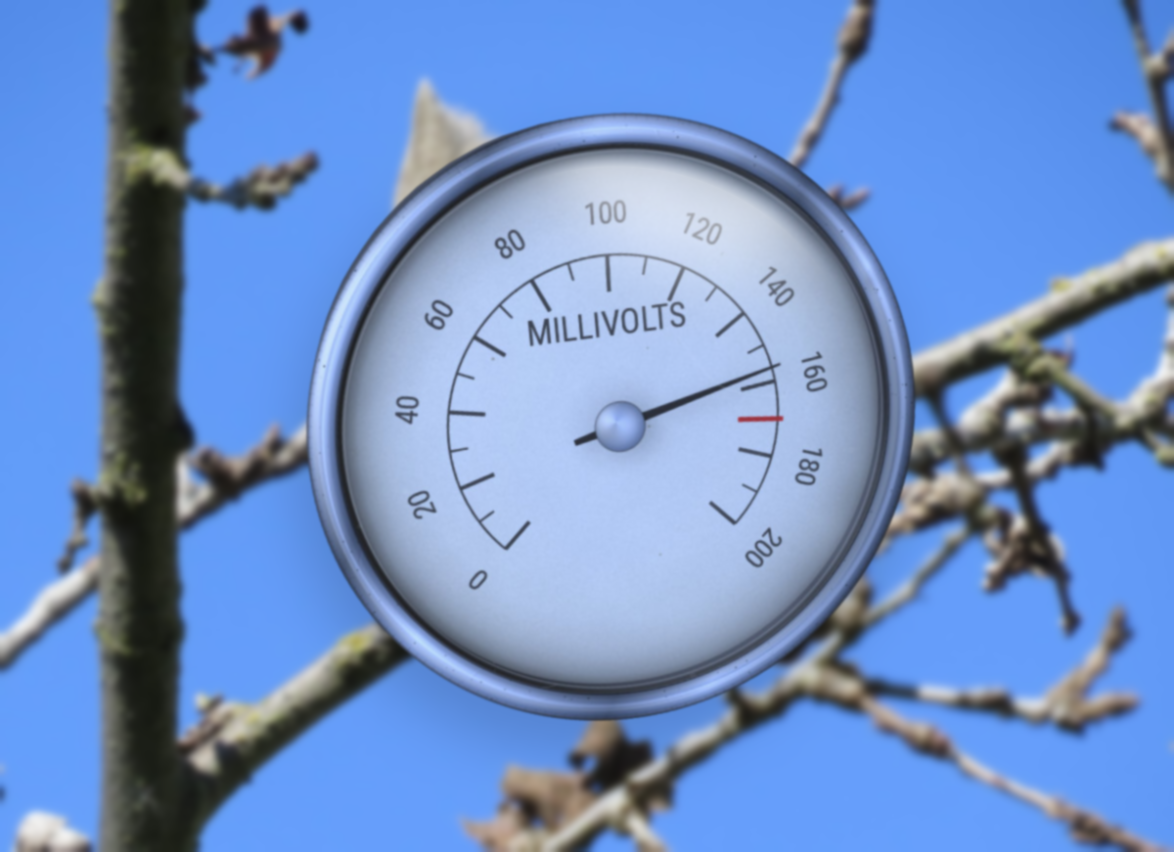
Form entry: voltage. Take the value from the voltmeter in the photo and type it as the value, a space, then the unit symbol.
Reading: 155 mV
